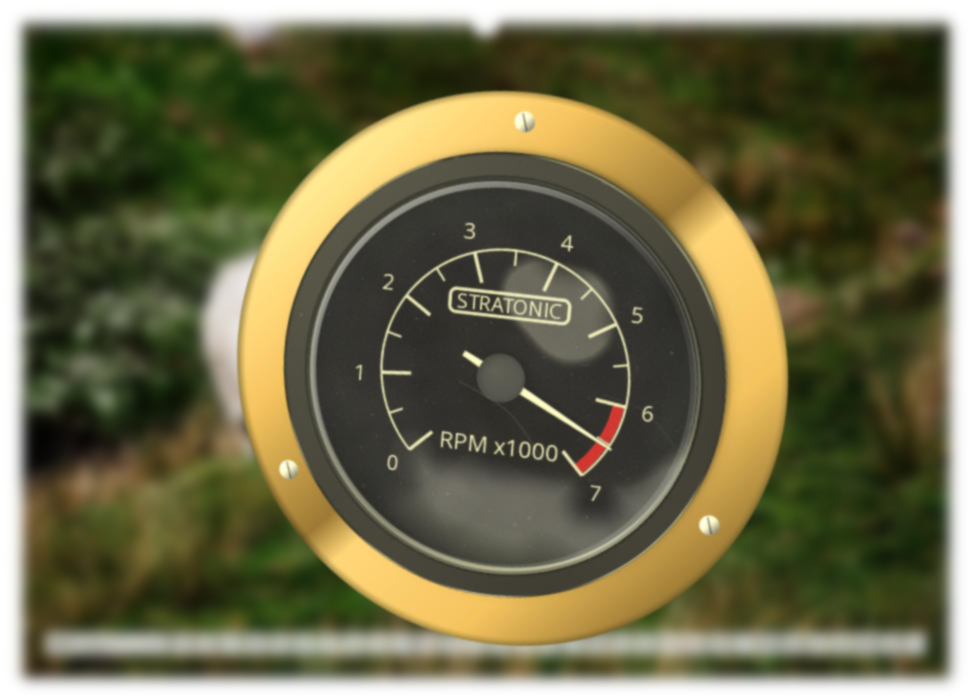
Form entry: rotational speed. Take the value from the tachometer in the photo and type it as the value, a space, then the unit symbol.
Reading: 6500 rpm
